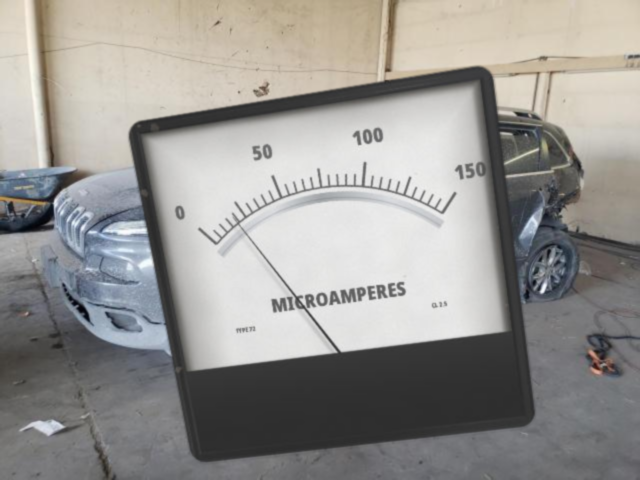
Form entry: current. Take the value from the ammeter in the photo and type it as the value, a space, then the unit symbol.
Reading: 20 µA
